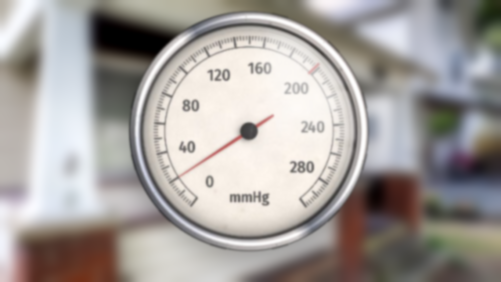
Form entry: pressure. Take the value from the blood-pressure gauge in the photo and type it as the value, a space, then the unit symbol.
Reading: 20 mmHg
